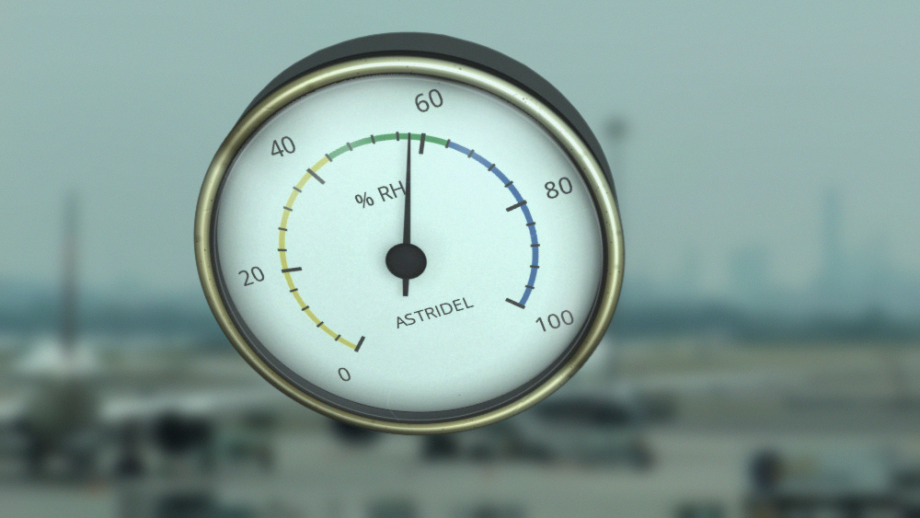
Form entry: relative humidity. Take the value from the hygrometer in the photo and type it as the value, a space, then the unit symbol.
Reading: 58 %
